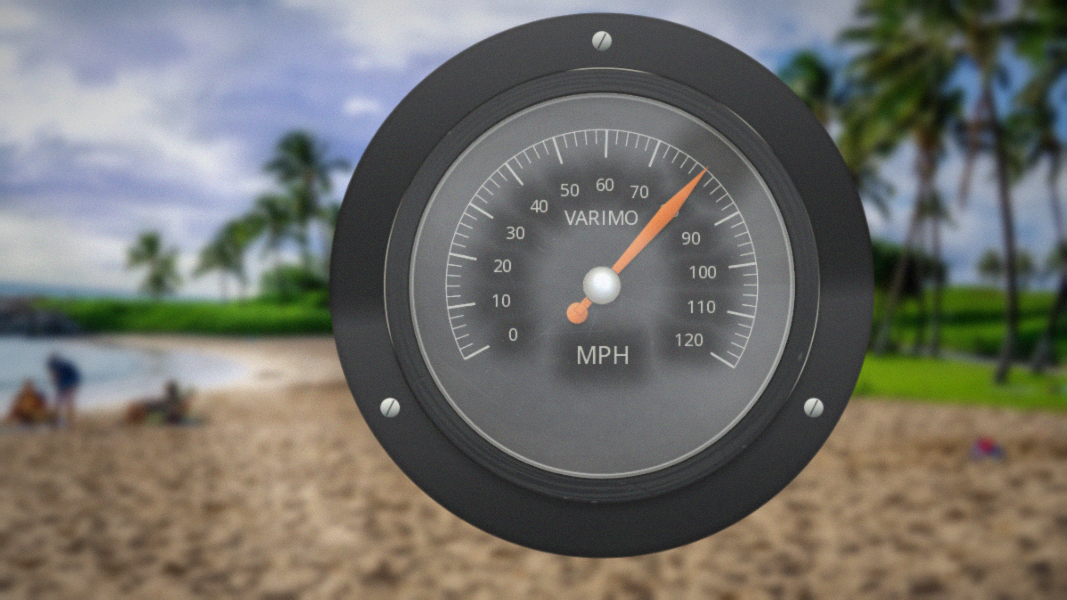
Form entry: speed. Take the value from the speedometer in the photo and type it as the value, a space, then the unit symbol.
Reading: 80 mph
